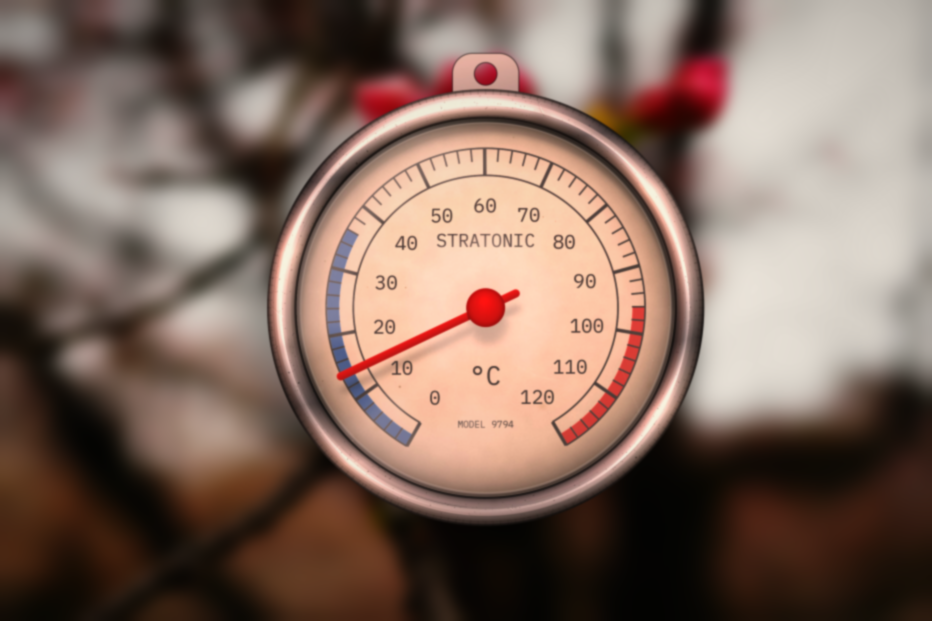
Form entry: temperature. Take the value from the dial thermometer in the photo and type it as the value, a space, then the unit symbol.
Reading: 14 °C
